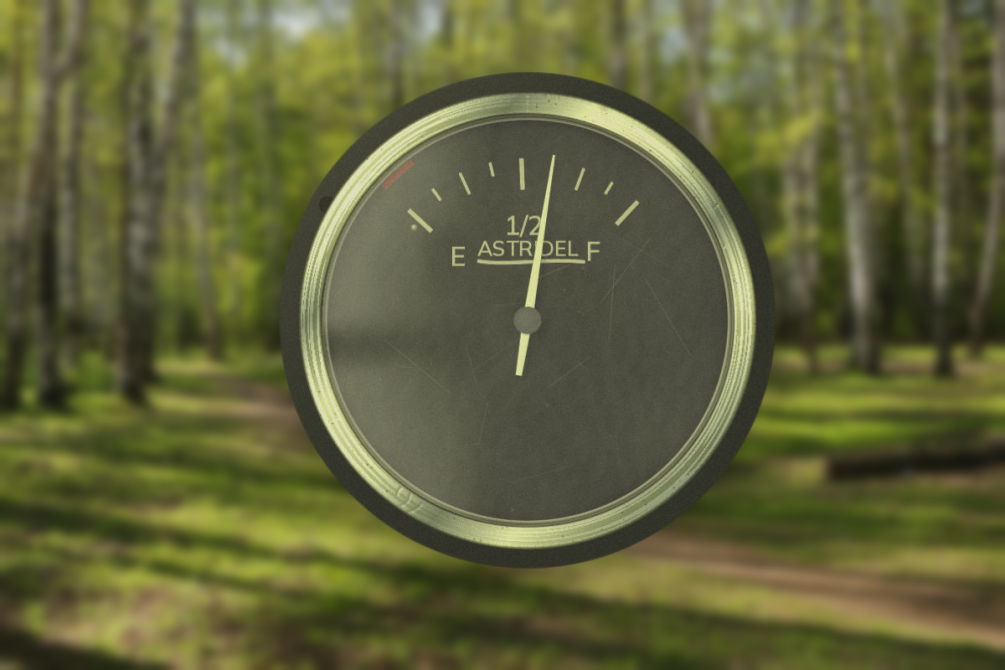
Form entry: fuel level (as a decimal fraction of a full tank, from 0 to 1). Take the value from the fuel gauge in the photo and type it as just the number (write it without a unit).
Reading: 0.625
